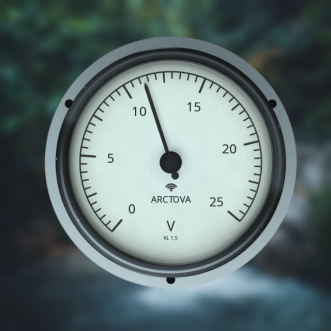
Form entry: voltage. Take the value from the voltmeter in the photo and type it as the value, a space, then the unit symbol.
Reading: 11.25 V
